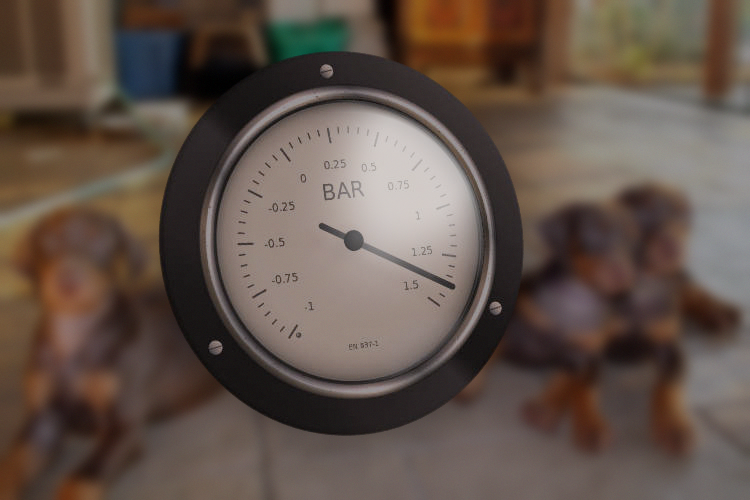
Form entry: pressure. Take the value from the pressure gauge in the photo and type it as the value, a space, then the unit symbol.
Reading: 1.4 bar
